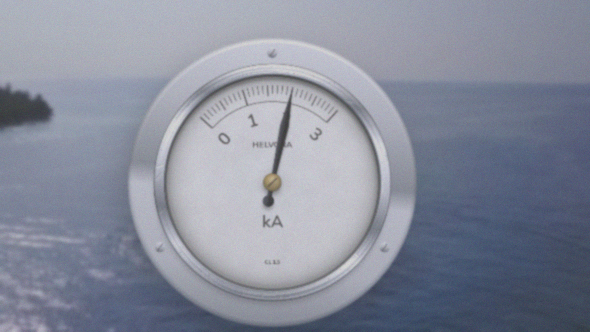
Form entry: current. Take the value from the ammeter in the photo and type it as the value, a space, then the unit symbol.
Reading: 2 kA
